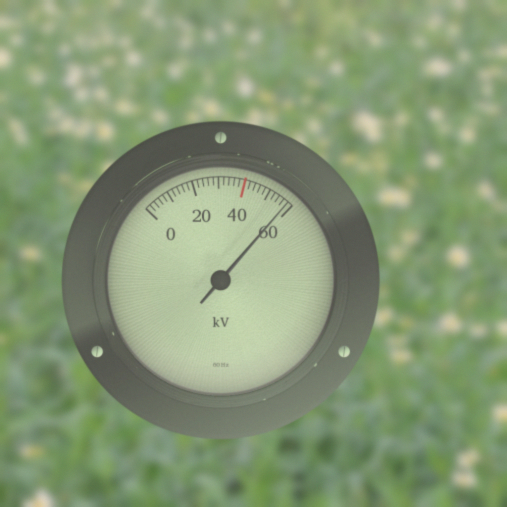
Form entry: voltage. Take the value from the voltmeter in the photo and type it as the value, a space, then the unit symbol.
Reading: 58 kV
